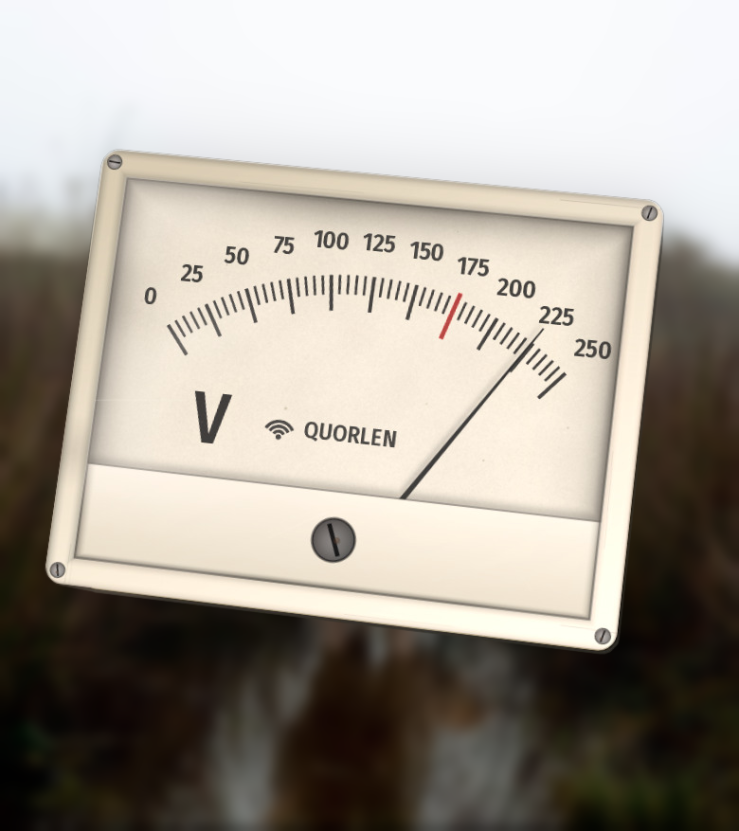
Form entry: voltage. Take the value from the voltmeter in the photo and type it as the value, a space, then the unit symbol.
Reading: 225 V
